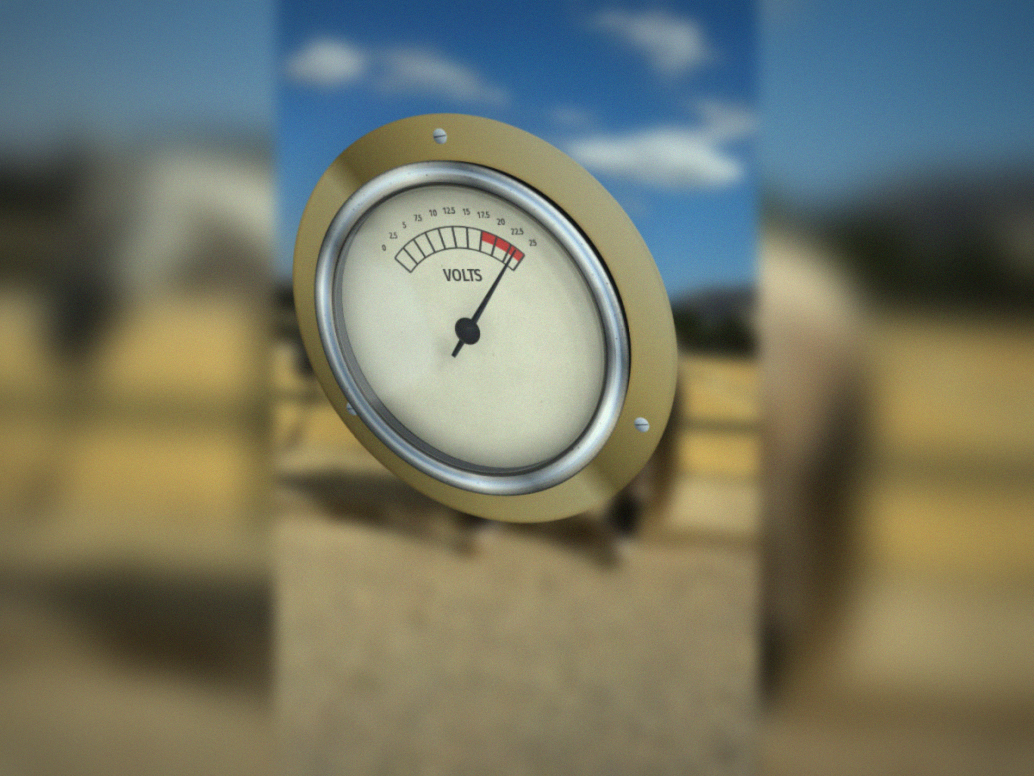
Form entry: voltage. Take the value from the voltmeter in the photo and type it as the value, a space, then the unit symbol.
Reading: 23.75 V
